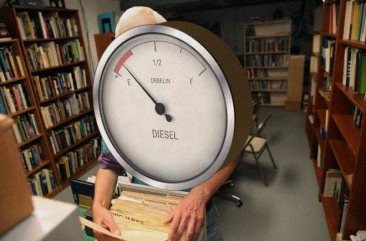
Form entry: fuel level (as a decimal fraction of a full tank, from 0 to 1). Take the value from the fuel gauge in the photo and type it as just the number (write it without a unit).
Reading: 0.125
